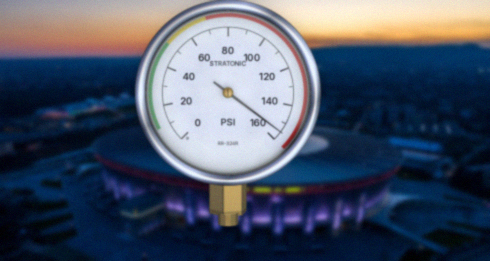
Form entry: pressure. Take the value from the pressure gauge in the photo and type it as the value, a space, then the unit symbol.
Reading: 155 psi
